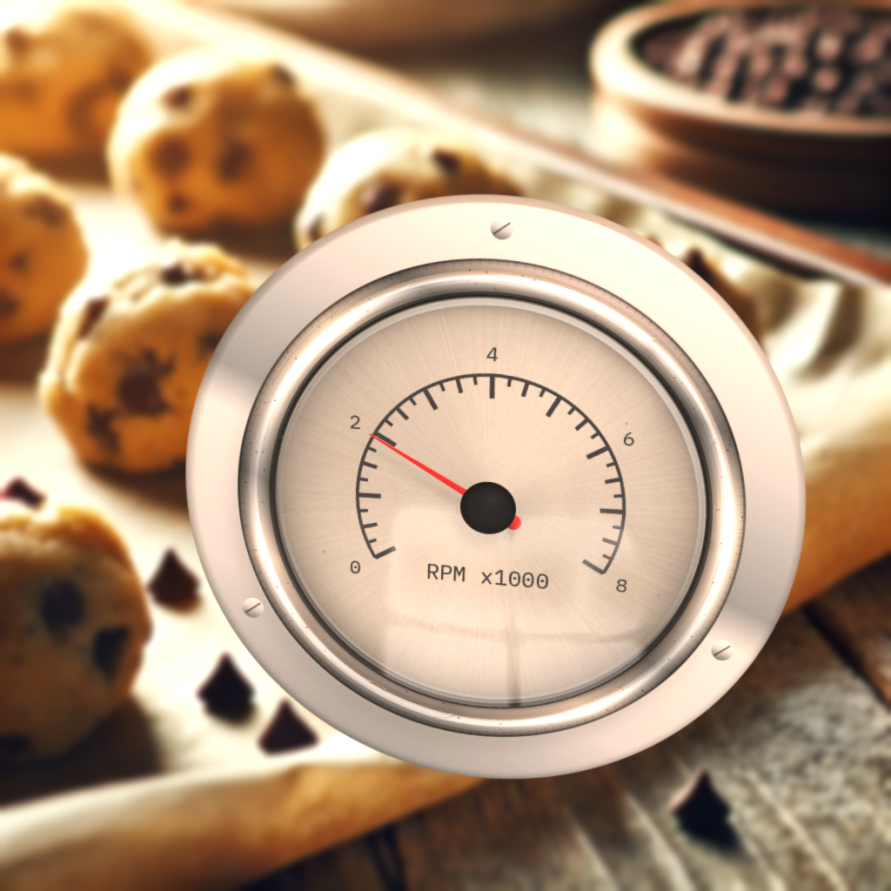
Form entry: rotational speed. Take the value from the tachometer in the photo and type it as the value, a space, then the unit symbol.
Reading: 2000 rpm
